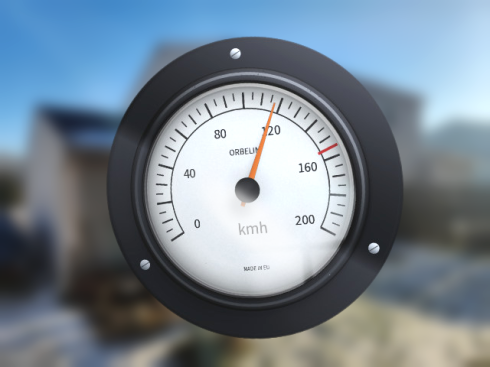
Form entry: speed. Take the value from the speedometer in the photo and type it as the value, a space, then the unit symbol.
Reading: 117.5 km/h
